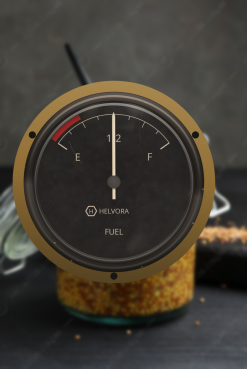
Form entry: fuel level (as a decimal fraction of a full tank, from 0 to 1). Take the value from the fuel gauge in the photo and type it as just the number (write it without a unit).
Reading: 0.5
